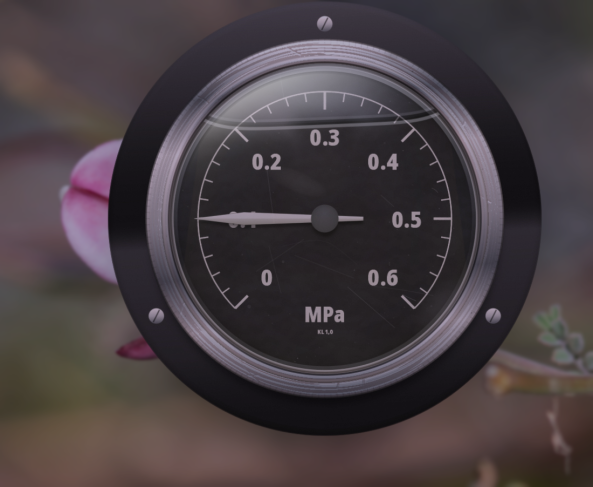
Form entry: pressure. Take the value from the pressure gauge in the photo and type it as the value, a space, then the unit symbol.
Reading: 0.1 MPa
